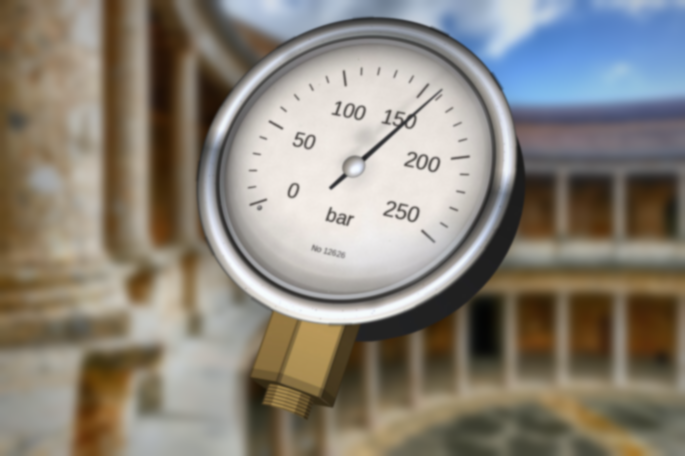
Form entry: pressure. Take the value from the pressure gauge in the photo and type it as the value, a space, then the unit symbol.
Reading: 160 bar
